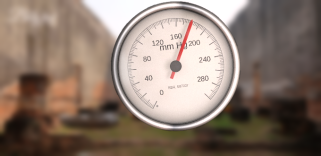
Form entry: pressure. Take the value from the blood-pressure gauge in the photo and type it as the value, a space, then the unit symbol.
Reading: 180 mmHg
